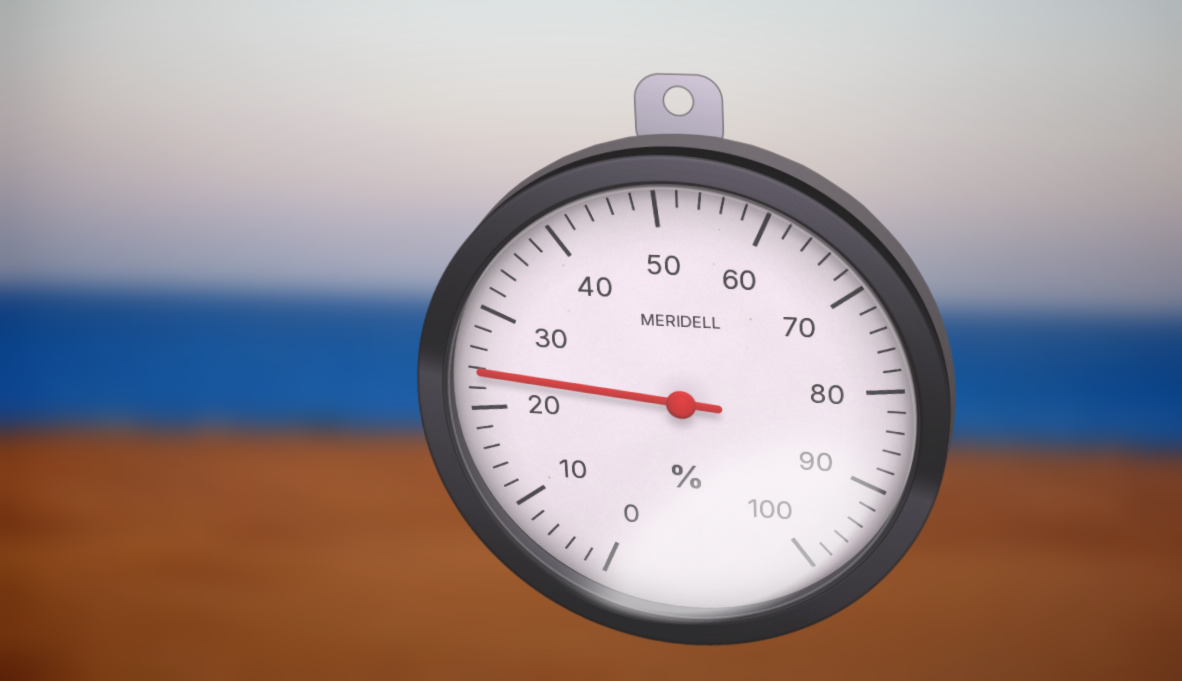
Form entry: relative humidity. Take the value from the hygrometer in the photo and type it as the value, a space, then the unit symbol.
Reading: 24 %
